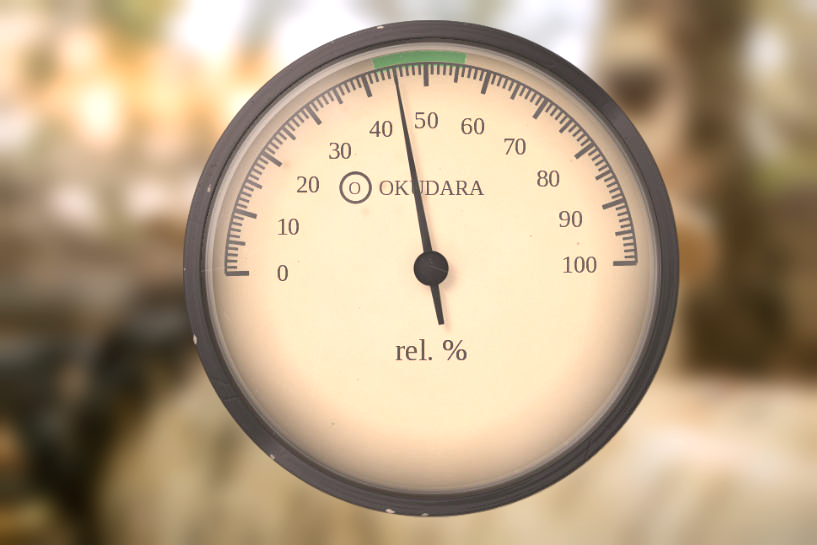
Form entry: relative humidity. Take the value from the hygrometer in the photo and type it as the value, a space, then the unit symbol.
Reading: 45 %
